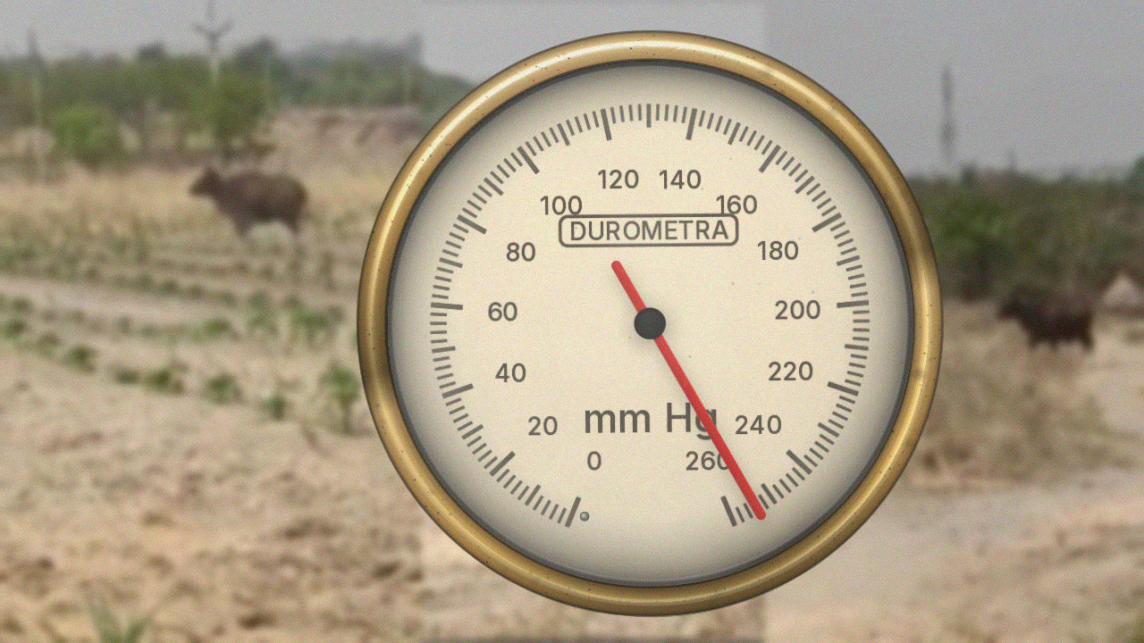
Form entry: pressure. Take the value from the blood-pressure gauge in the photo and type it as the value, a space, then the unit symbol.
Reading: 254 mmHg
